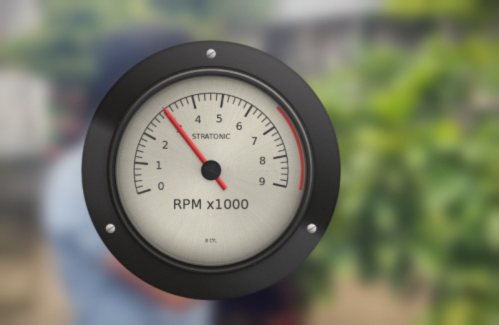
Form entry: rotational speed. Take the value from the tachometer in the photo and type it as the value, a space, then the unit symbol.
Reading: 3000 rpm
